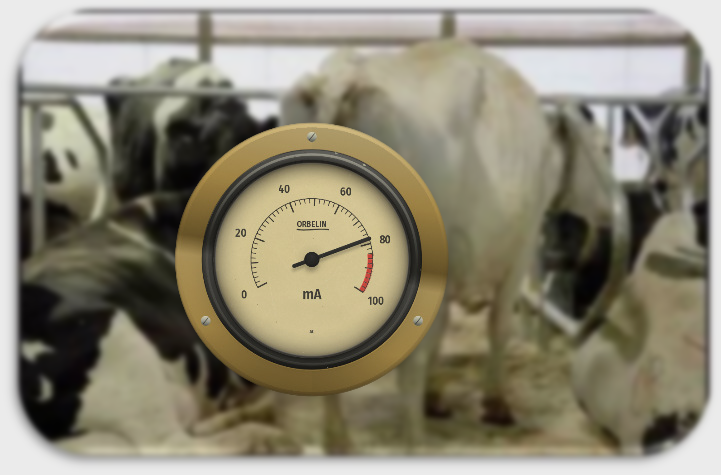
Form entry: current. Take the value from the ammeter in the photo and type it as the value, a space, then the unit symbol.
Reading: 78 mA
